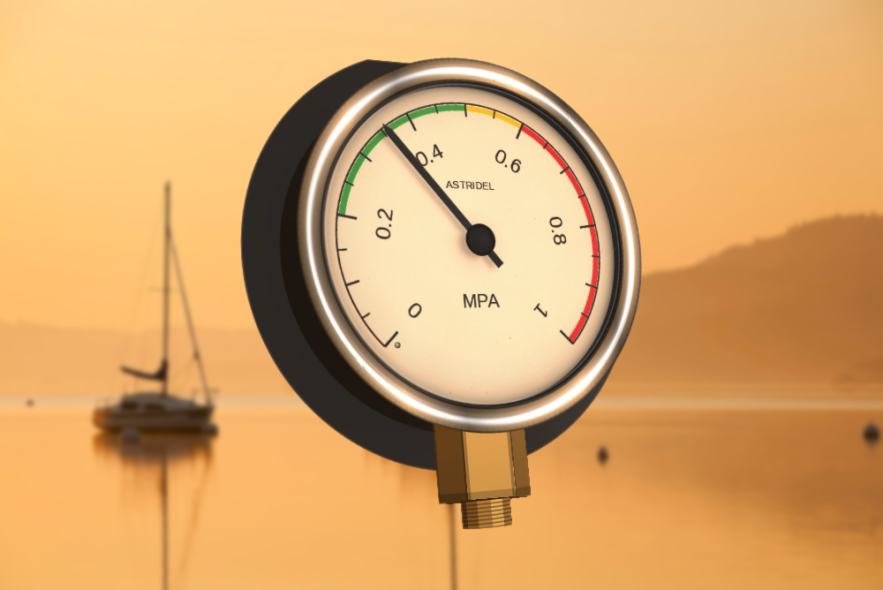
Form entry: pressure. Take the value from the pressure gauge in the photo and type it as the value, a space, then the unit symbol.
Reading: 0.35 MPa
